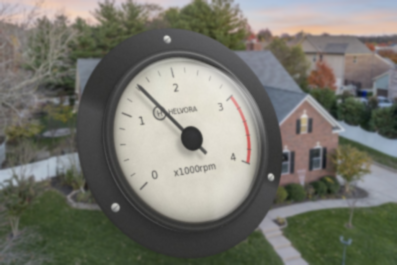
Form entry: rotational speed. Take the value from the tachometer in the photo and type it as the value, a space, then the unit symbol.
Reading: 1400 rpm
